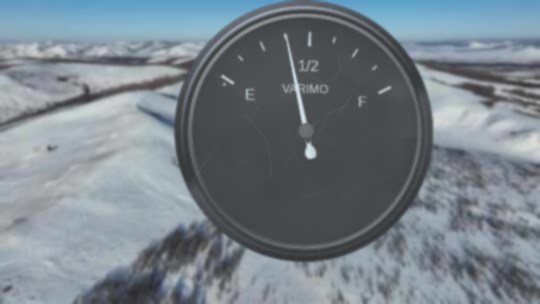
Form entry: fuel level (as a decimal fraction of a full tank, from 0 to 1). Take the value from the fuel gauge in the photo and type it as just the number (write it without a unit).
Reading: 0.375
